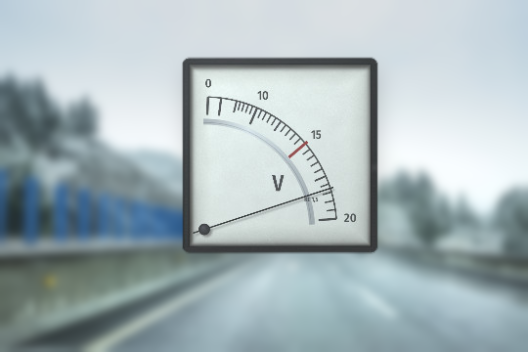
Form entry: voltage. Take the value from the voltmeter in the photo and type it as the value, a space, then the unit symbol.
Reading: 18.25 V
